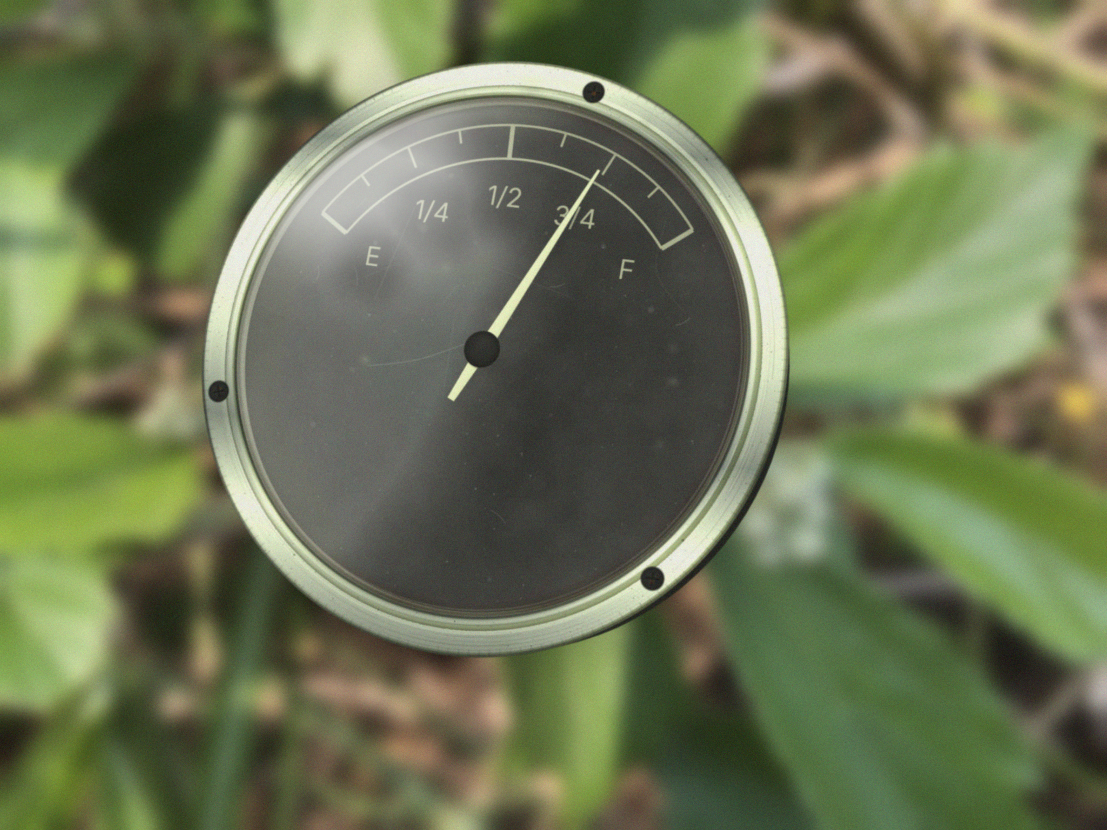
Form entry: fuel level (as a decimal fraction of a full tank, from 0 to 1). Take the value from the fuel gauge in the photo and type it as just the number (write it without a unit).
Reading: 0.75
